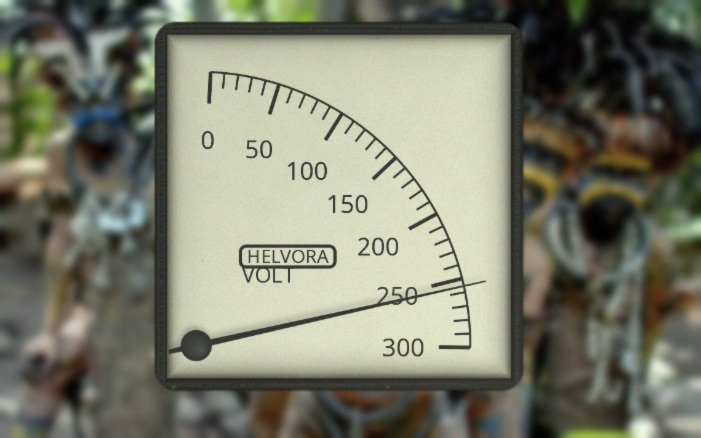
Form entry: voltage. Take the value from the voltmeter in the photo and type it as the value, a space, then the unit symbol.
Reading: 255 V
